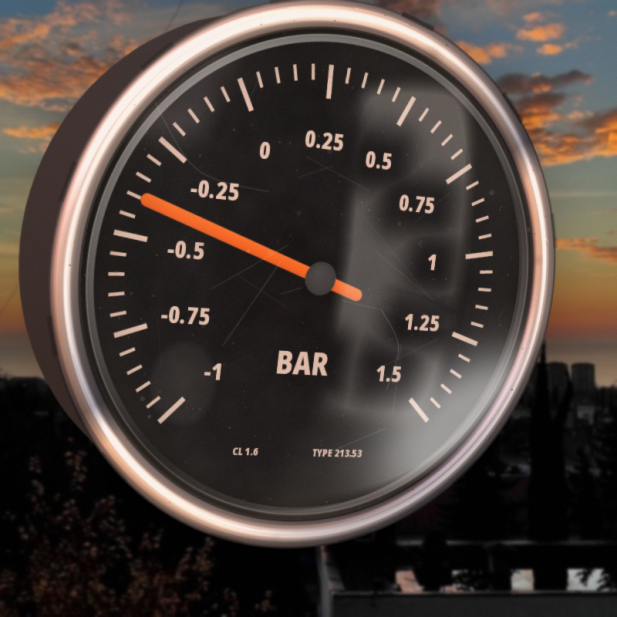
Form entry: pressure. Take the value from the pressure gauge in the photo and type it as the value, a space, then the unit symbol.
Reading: -0.4 bar
